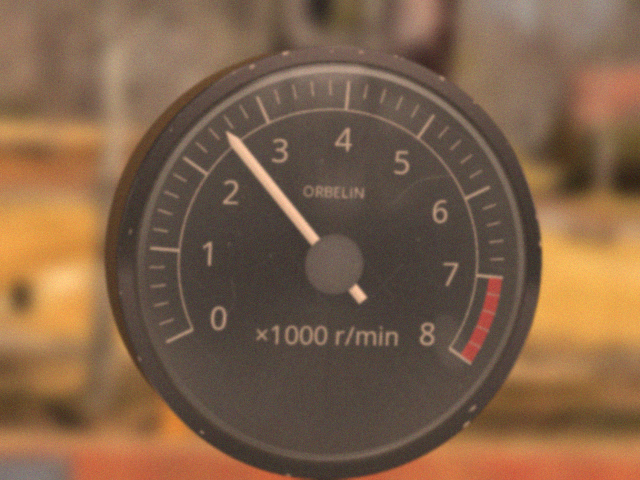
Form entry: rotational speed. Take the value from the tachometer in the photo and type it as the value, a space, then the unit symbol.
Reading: 2500 rpm
